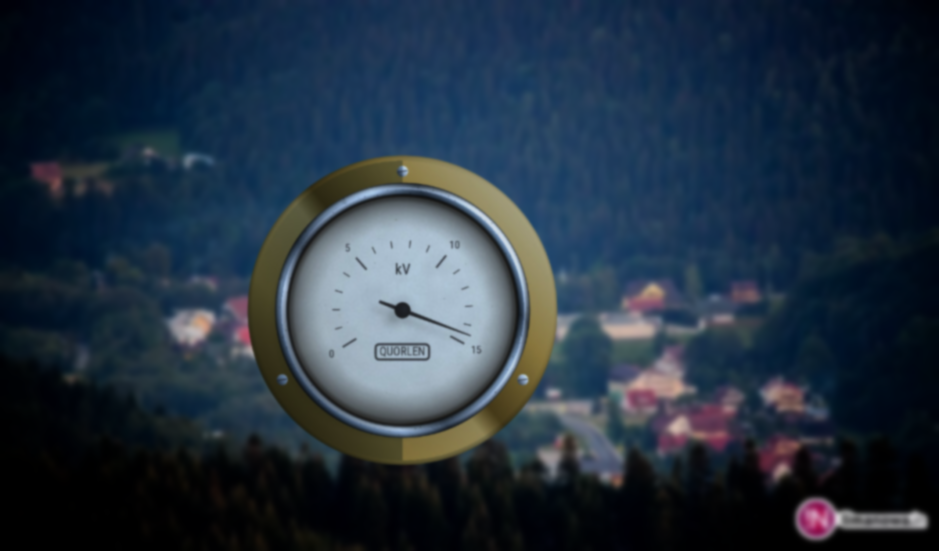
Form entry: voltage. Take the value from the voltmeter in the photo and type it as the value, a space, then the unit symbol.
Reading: 14.5 kV
